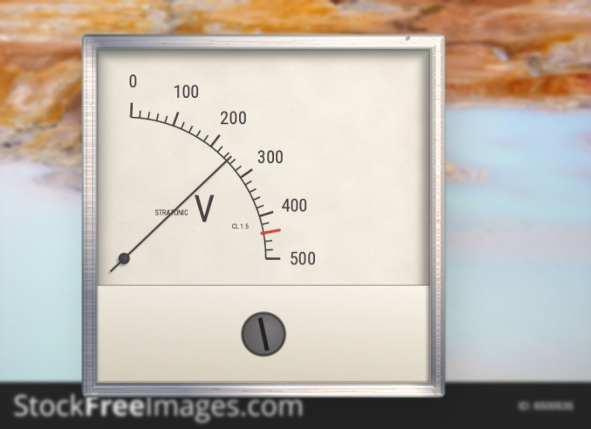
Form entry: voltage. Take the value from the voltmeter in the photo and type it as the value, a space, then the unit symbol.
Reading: 250 V
